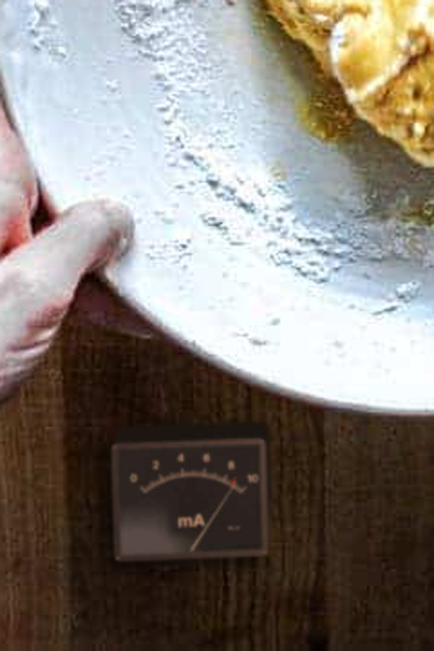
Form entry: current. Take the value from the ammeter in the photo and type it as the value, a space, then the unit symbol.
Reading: 9 mA
